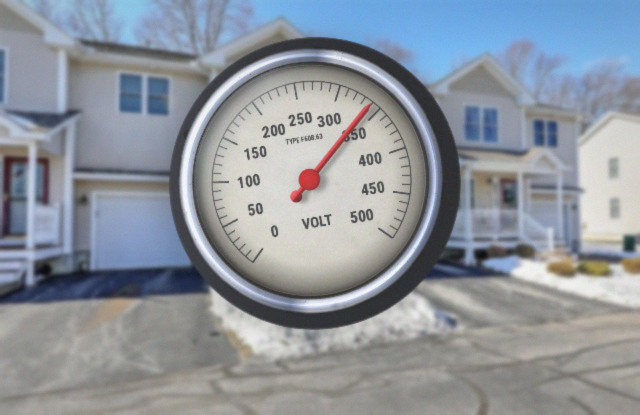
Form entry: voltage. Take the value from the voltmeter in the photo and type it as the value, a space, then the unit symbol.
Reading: 340 V
